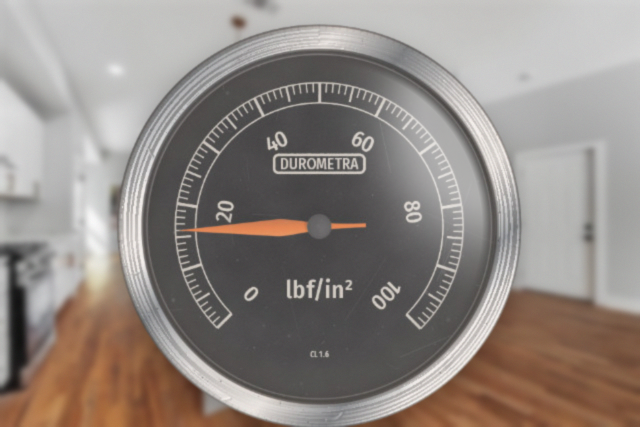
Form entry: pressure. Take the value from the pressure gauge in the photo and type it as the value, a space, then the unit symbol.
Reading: 16 psi
